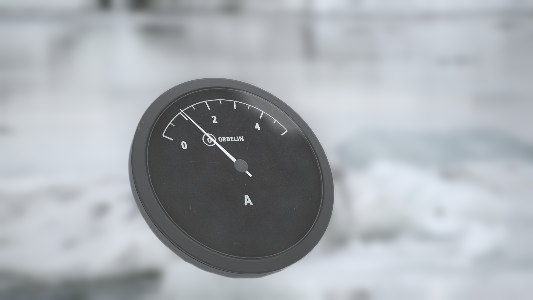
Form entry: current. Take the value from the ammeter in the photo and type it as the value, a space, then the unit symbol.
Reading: 1 A
